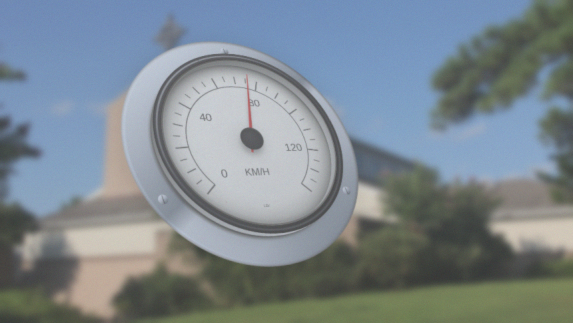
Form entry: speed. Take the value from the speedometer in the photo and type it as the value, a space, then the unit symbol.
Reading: 75 km/h
